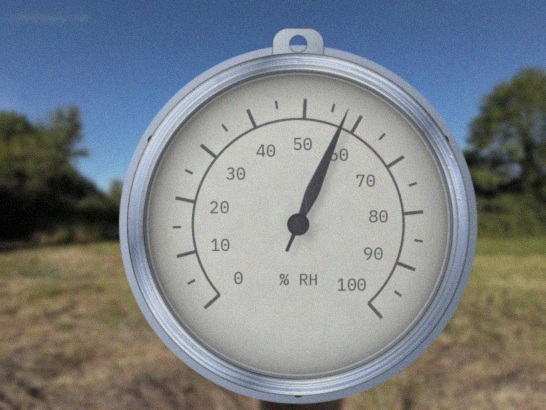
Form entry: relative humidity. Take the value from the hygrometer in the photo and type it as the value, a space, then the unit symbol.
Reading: 57.5 %
